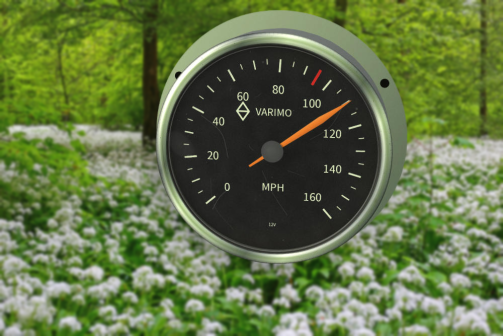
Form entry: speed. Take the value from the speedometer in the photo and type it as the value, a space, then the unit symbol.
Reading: 110 mph
